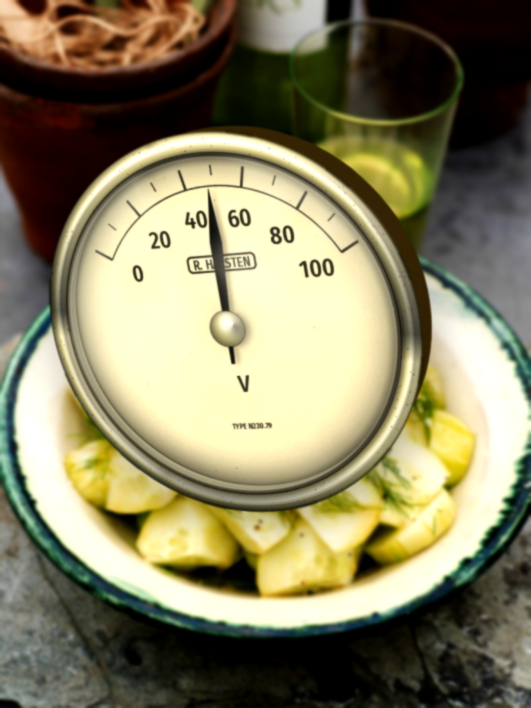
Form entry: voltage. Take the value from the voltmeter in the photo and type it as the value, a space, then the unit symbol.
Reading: 50 V
